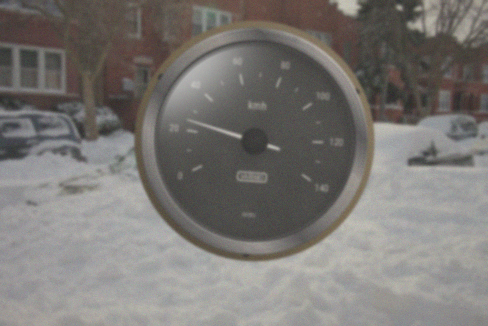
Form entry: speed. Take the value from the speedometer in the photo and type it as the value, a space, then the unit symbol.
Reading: 25 km/h
